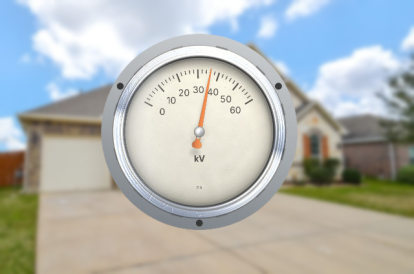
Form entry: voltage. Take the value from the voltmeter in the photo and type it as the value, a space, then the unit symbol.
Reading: 36 kV
